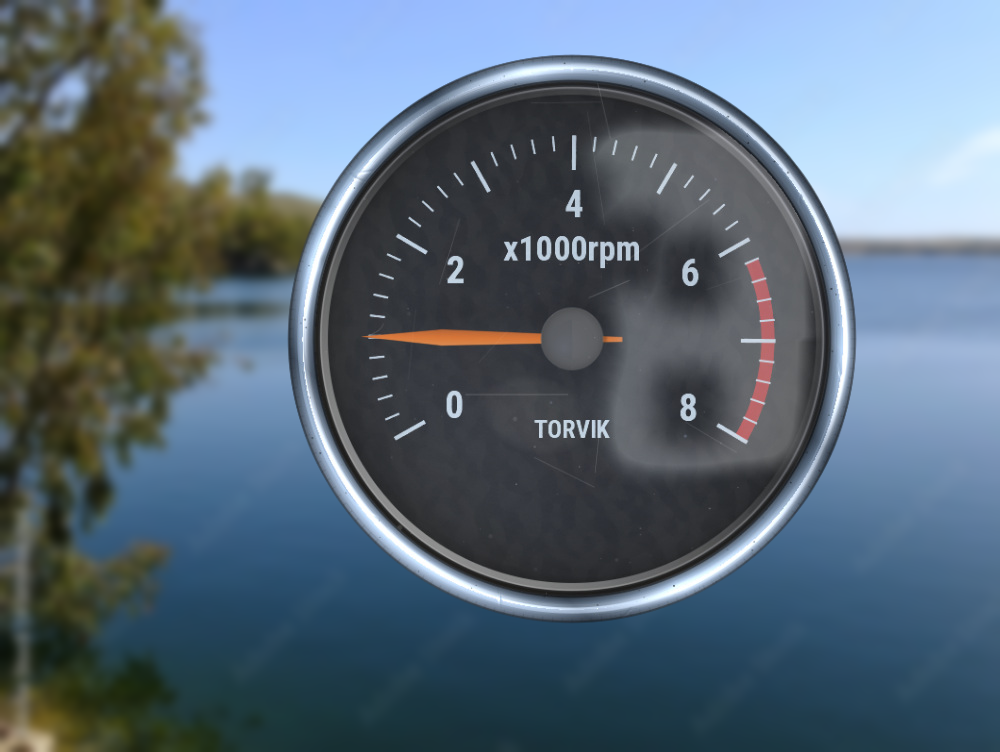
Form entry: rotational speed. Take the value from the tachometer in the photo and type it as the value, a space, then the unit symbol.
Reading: 1000 rpm
